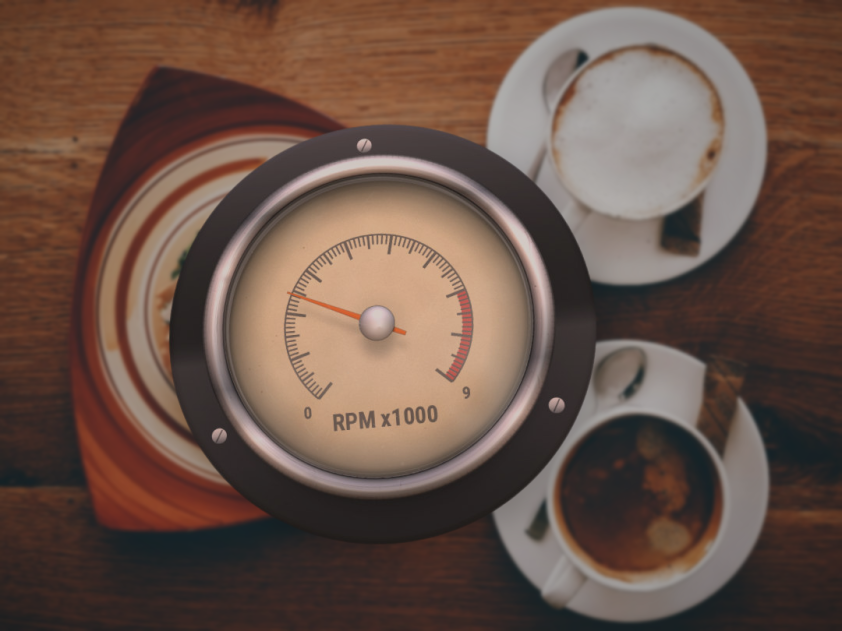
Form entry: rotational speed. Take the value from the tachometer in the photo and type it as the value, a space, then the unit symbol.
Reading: 2400 rpm
